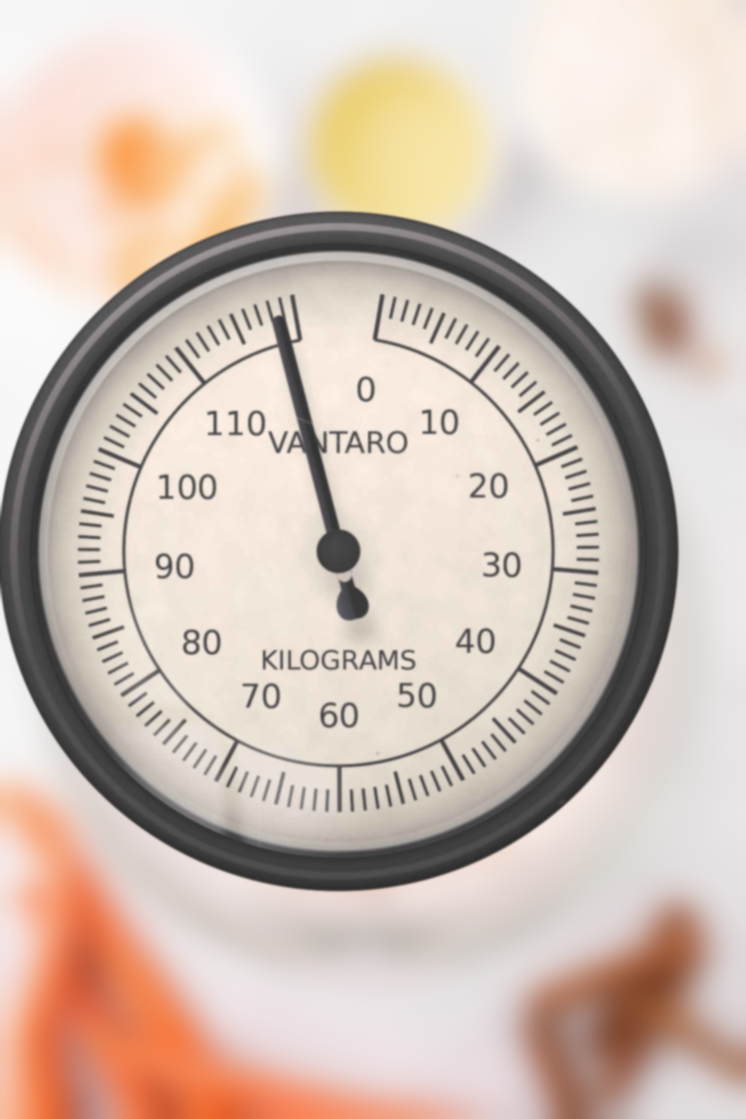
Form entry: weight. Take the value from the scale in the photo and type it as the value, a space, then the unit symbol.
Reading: 118.5 kg
